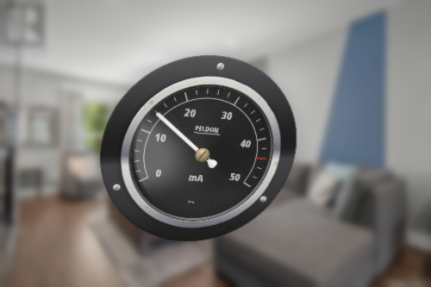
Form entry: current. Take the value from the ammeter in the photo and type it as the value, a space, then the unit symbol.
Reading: 14 mA
